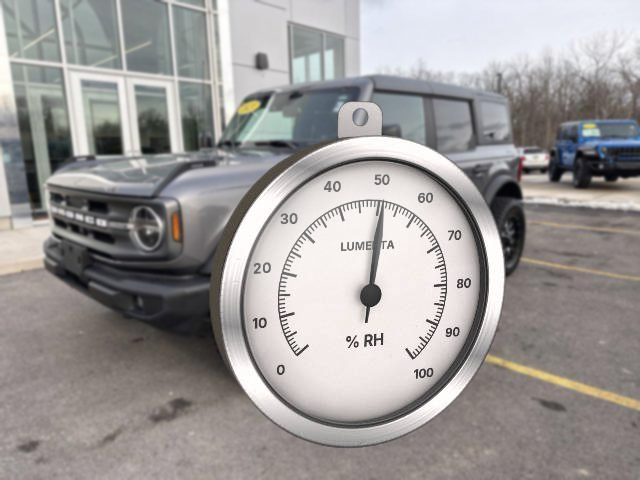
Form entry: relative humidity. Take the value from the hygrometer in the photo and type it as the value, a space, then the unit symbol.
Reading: 50 %
